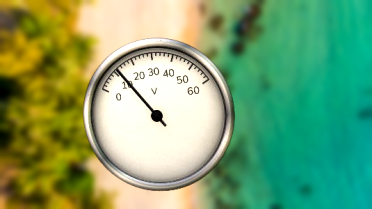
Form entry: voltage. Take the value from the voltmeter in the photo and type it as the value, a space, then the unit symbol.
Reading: 12 V
